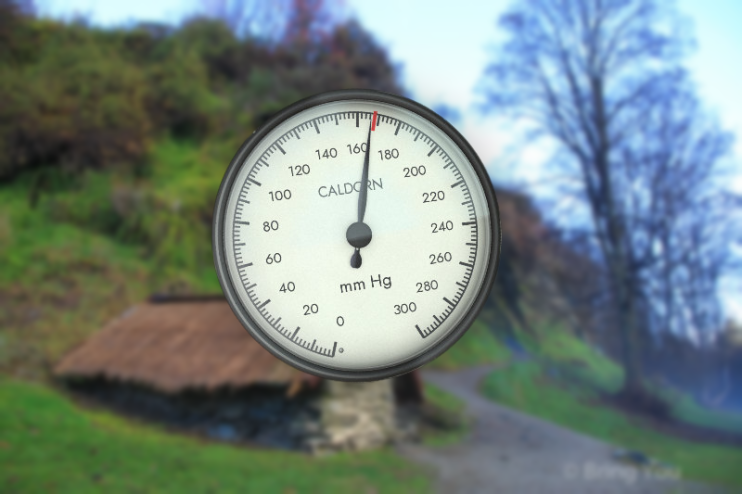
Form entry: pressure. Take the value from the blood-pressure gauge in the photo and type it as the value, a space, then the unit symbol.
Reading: 166 mmHg
